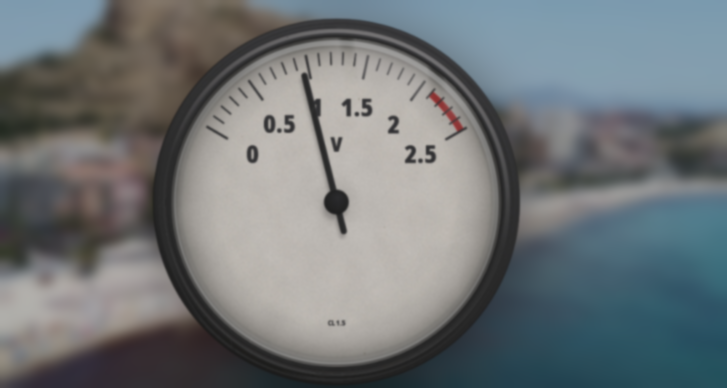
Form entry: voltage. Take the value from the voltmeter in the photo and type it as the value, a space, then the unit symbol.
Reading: 0.95 V
